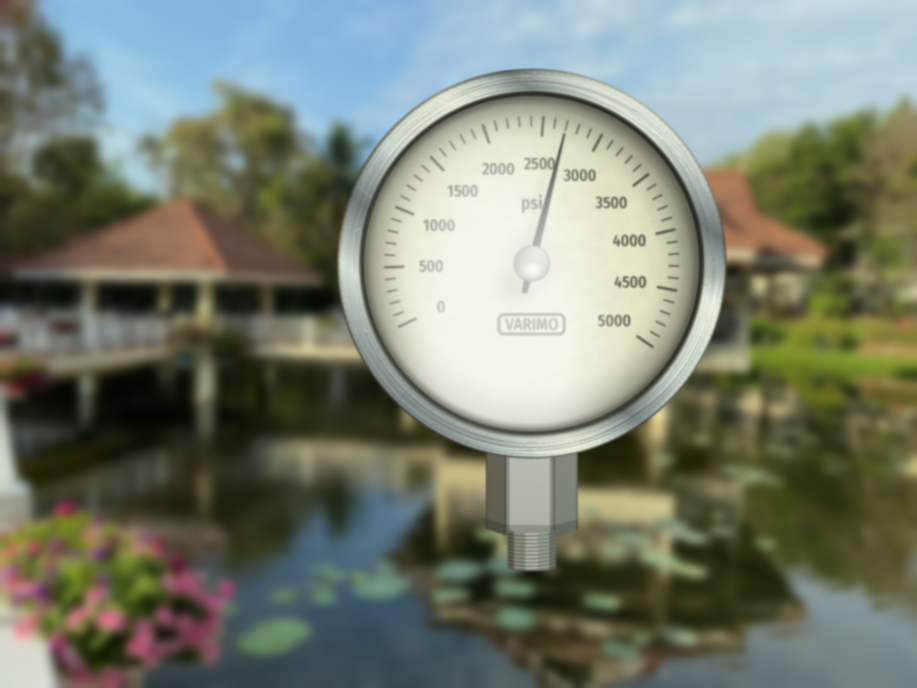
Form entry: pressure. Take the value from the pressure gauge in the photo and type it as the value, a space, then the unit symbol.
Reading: 2700 psi
